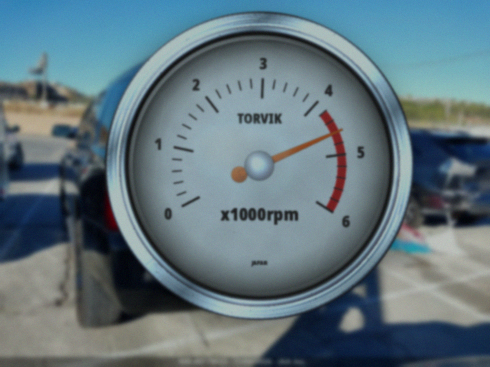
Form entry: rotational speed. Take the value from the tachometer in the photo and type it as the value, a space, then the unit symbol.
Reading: 4600 rpm
